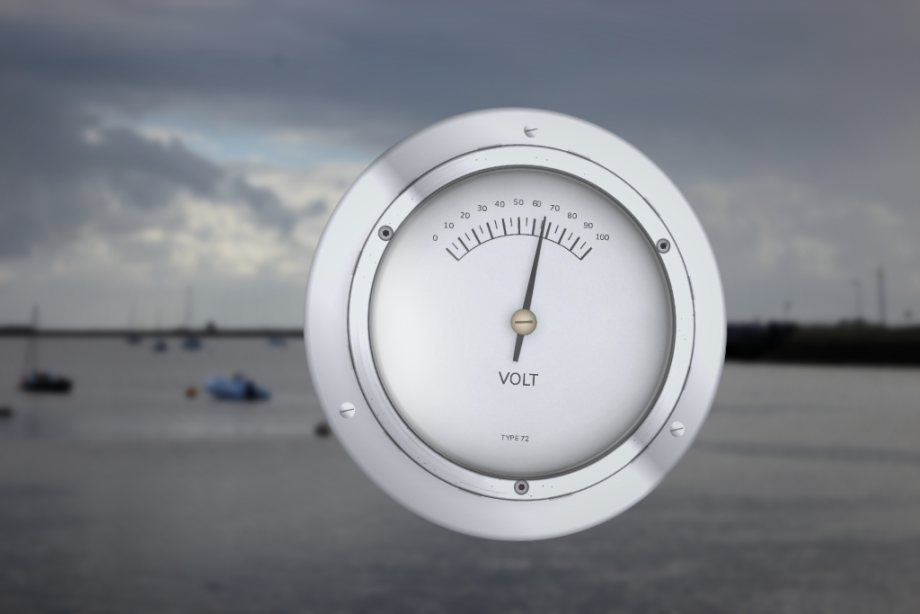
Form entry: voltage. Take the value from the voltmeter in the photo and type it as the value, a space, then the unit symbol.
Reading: 65 V
